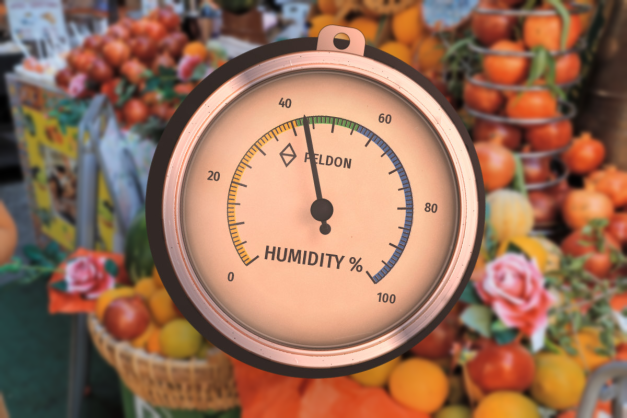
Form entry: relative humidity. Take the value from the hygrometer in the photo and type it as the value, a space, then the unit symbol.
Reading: 43 %
